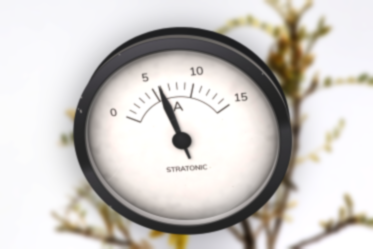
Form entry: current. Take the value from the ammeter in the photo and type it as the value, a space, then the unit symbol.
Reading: 6 A
